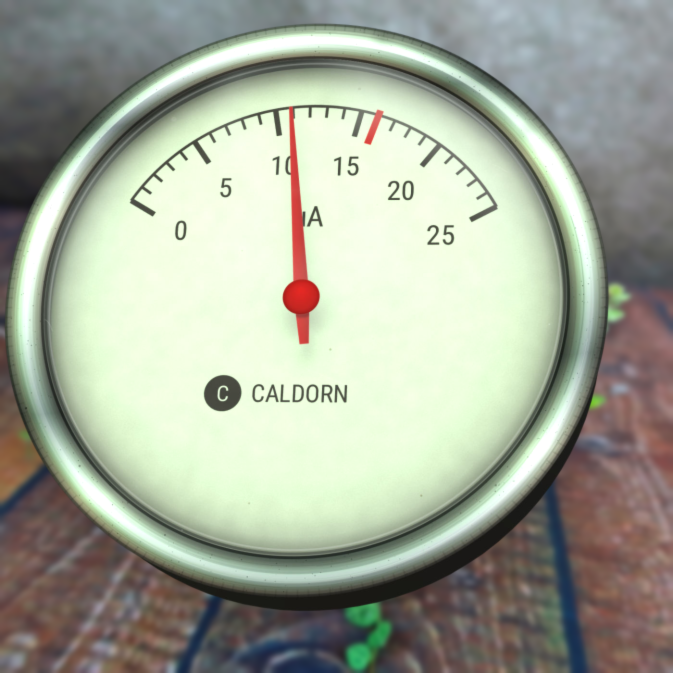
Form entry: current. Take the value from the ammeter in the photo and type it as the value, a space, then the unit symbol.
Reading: 11 µA
